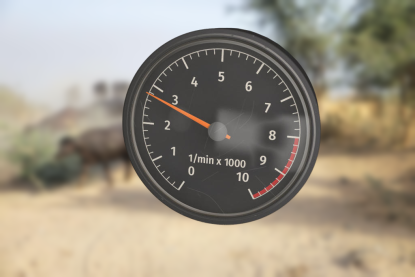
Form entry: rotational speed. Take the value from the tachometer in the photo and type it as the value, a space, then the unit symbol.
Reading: 2800 rpm
